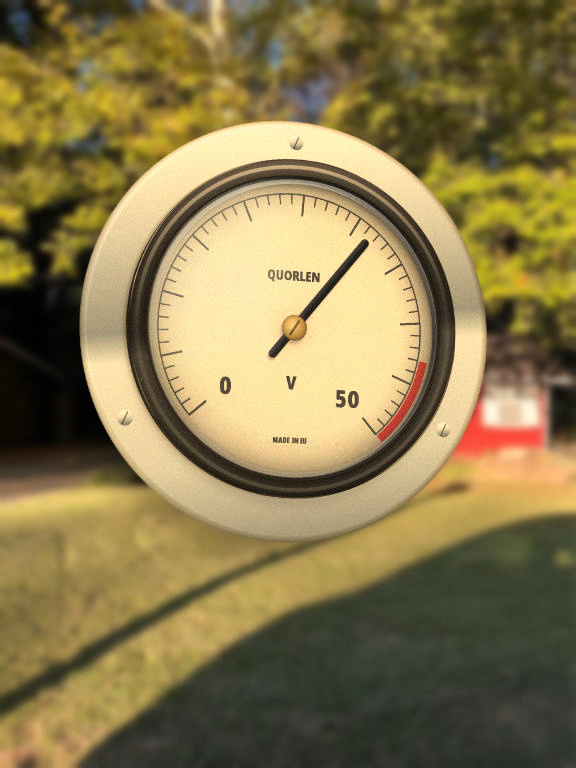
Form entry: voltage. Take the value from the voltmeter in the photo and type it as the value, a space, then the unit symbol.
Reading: 31.5 V
